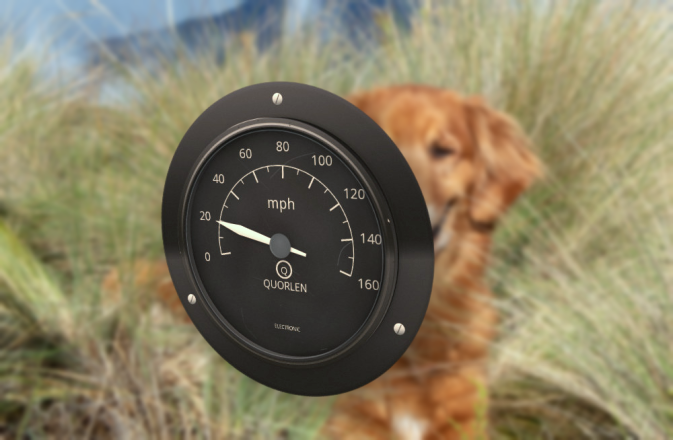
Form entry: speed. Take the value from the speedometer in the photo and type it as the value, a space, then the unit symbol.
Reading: 20 mph
